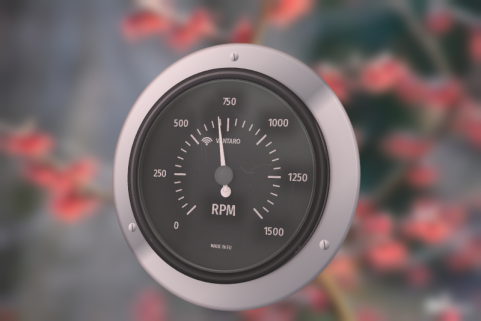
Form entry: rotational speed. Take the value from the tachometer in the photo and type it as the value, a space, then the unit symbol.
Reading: 700 rpm
